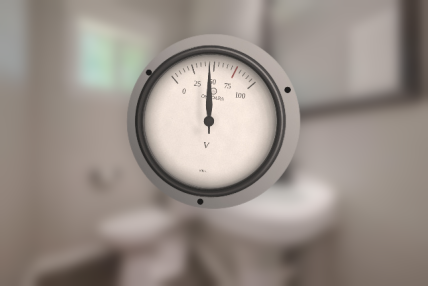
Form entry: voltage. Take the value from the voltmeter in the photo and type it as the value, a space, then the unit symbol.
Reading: 45 V
